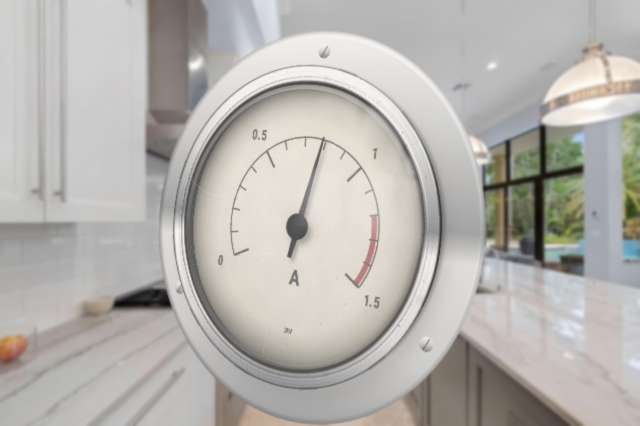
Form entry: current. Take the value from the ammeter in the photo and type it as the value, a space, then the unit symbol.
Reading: 0.8 A
